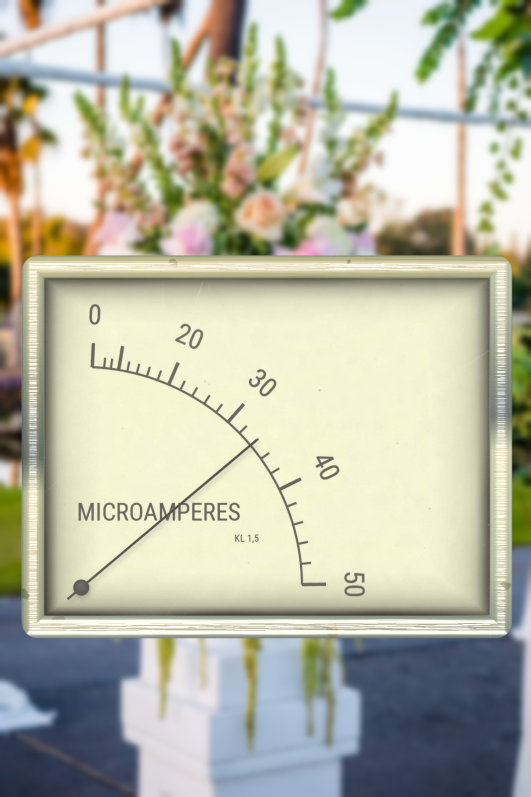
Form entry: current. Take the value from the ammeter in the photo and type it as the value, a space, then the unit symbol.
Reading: 34 µA
